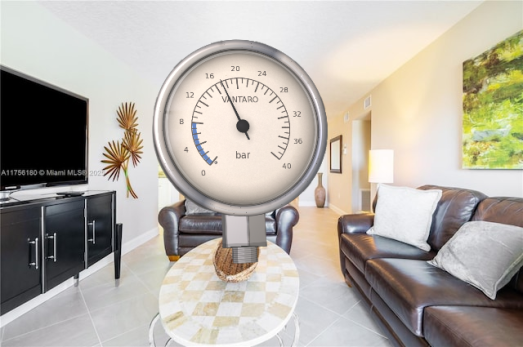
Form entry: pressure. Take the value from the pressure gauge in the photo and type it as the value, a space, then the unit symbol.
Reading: 17 bar
